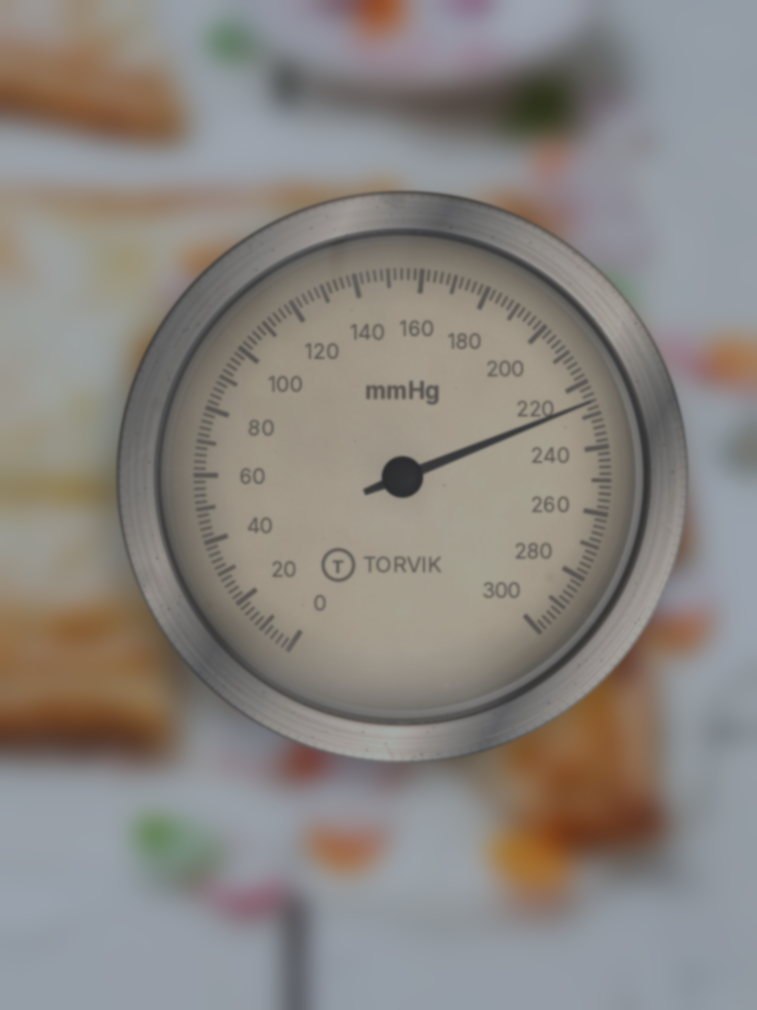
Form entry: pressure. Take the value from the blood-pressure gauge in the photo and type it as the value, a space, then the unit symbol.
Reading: 226 mmHg
